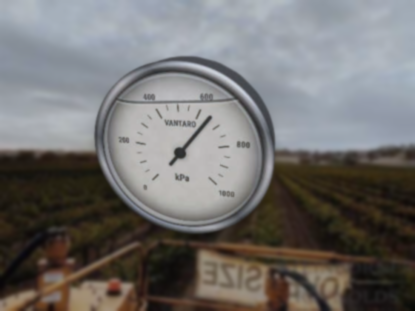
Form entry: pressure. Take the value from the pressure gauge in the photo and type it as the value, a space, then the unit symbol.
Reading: 650 kPa
